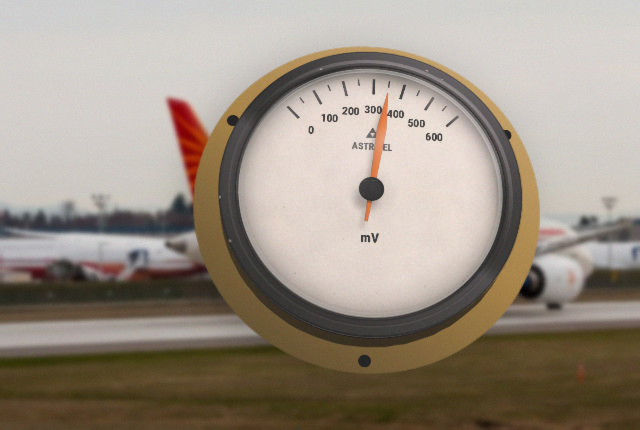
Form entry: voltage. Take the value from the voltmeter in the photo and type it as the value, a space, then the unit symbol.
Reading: 350 mV
